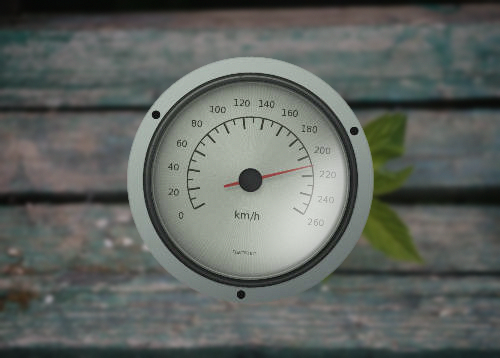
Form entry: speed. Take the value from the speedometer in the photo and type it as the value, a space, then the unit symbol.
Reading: 210 km/h
